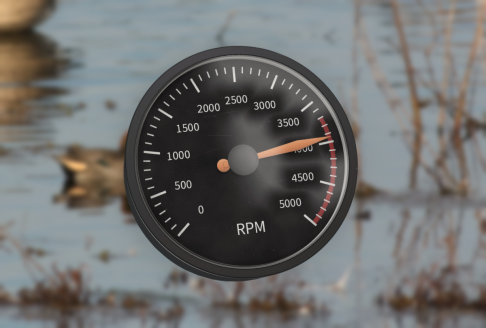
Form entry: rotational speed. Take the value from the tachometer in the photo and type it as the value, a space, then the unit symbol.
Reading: 3950 rpm
